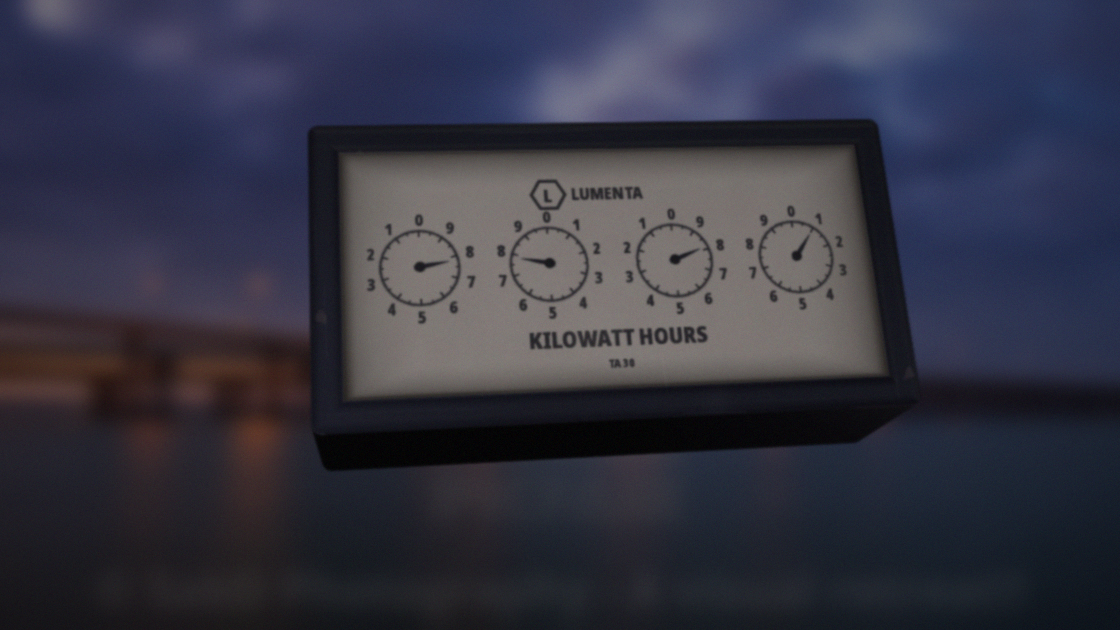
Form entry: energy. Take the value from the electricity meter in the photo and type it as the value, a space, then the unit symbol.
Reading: 7781 kWh
